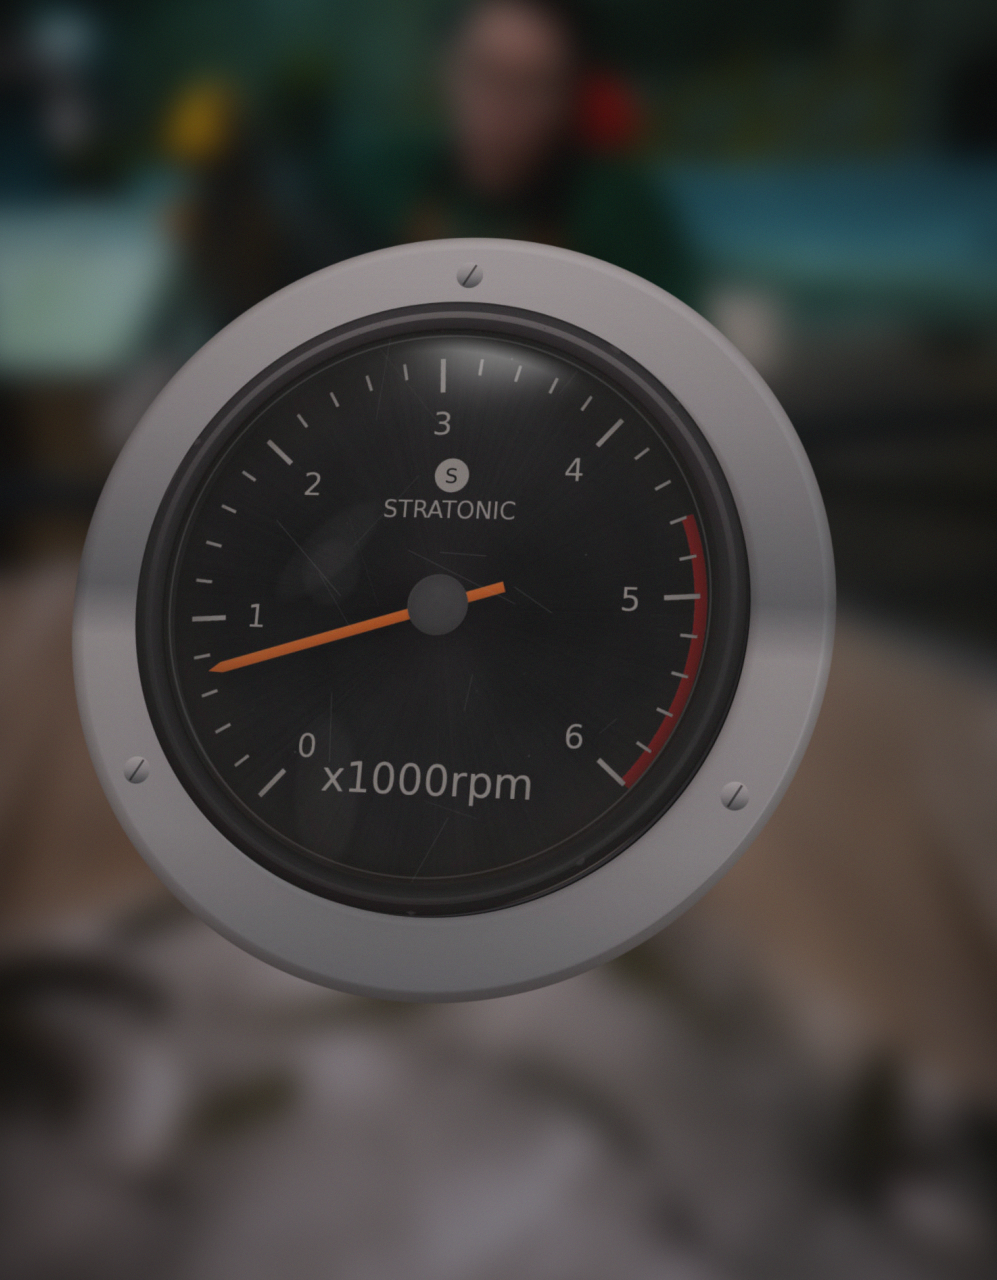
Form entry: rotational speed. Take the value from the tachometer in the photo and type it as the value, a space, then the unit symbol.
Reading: 700 rpm
